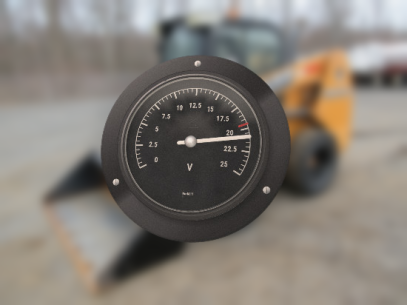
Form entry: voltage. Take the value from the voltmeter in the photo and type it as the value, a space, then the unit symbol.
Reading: 21 V
